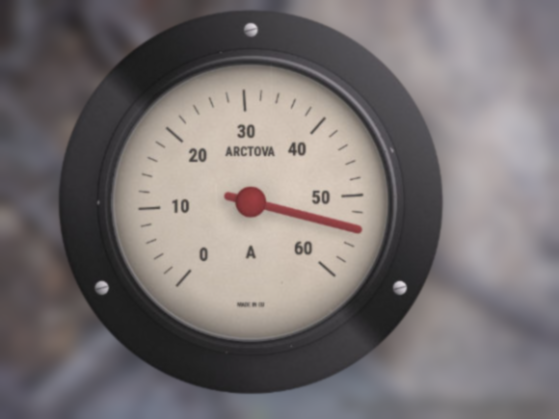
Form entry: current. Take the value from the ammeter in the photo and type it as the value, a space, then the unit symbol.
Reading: 54 A
